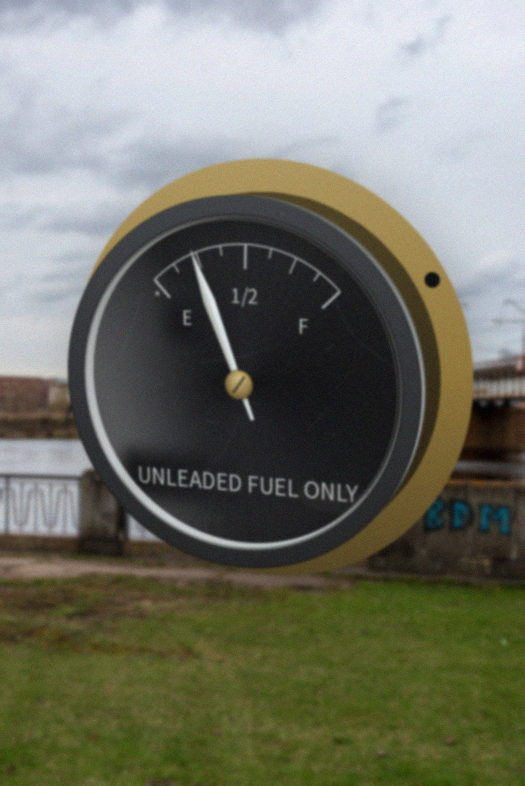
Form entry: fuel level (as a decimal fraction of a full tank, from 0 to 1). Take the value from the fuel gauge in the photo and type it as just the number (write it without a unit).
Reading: 0.25
